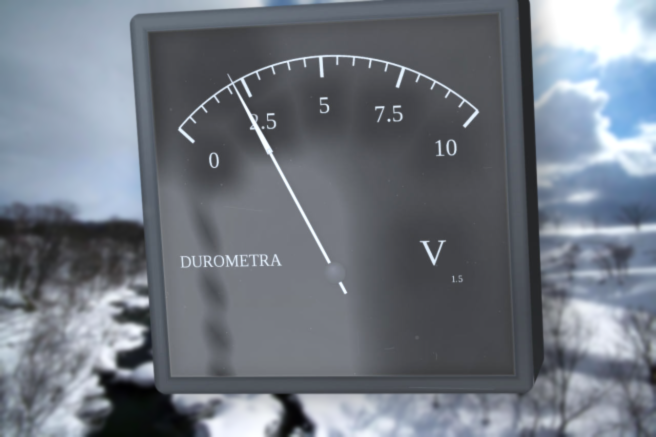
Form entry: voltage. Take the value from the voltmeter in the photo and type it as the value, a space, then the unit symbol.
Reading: 2.25 V
